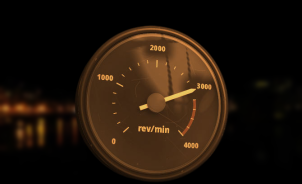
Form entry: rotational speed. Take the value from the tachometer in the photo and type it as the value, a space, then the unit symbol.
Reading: 3000 rpm
